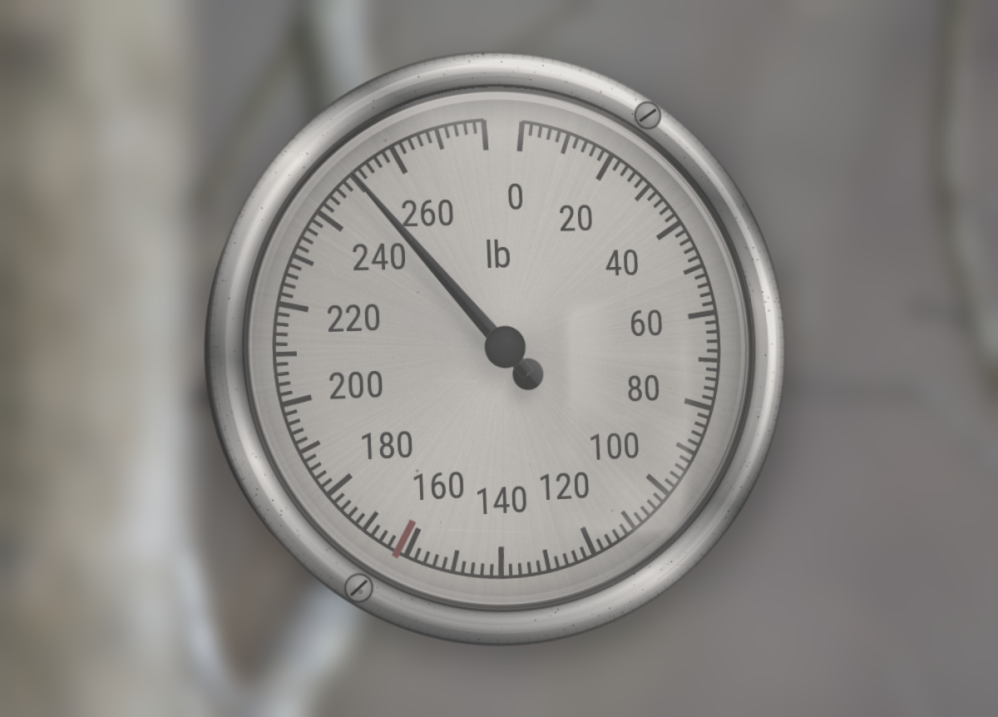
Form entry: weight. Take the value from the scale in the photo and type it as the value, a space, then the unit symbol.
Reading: 250 lb
